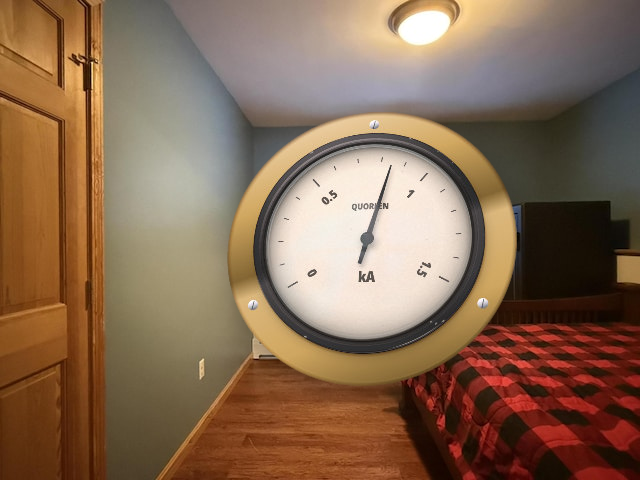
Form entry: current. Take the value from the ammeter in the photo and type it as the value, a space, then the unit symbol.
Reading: 0.85 kA
